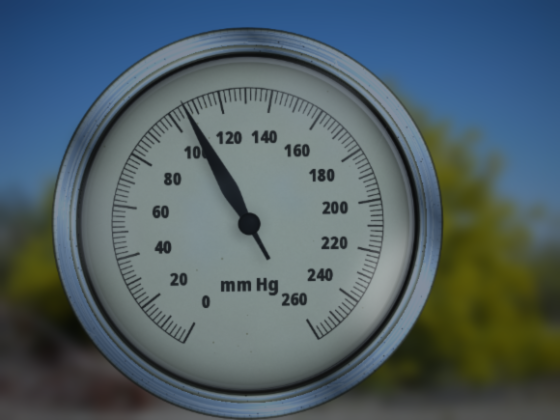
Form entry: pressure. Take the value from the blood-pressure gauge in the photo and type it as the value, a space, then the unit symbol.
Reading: 106 mmHg
